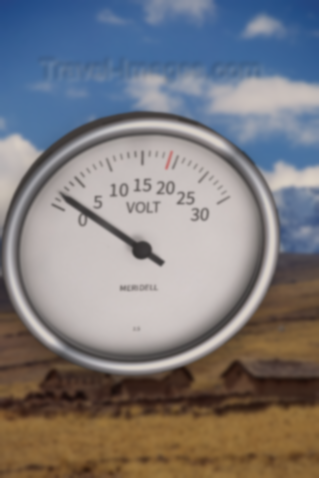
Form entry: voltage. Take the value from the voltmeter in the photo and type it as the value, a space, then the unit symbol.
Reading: 2 V
